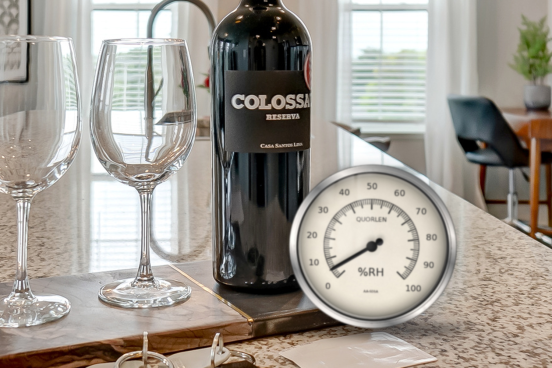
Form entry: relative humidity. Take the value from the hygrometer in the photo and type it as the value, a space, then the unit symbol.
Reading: 5 %
